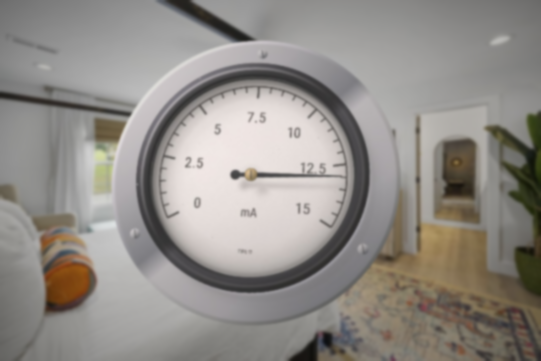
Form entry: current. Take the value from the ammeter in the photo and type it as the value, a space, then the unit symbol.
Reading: 13 mA
